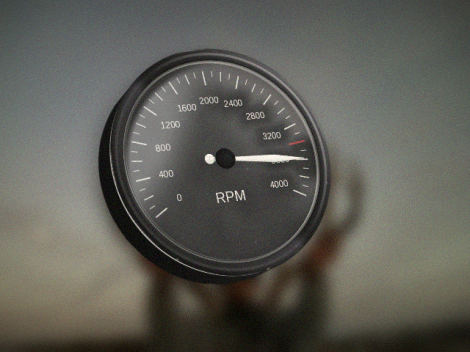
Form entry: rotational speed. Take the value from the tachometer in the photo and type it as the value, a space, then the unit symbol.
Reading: 3600 rpm
